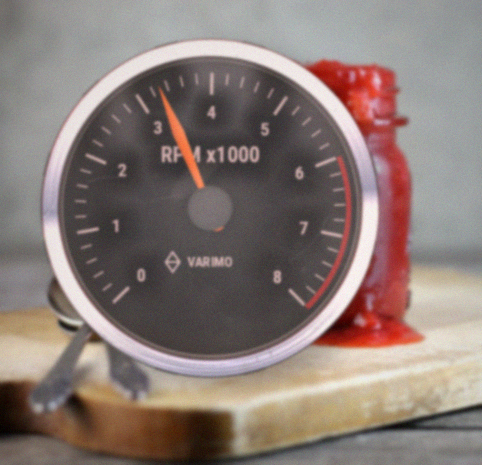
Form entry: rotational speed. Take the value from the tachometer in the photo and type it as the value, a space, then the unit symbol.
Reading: 3300 rpm
